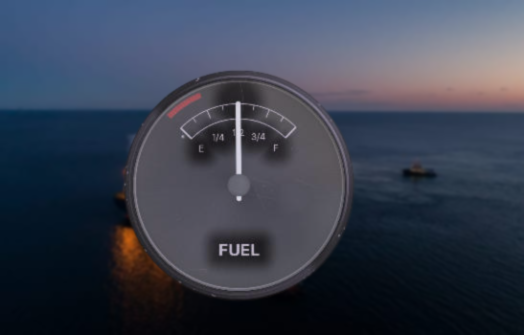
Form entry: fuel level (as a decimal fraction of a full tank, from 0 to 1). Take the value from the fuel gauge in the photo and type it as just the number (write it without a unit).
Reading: 0.5
